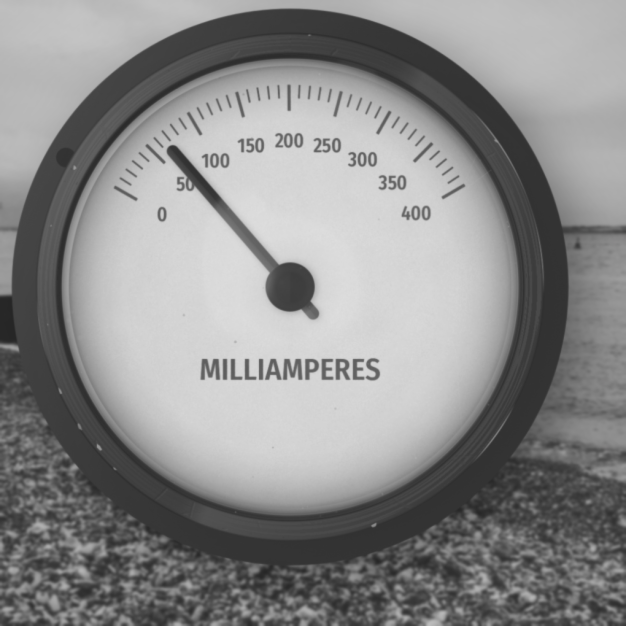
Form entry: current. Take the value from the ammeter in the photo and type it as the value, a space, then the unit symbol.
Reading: 65 mA
